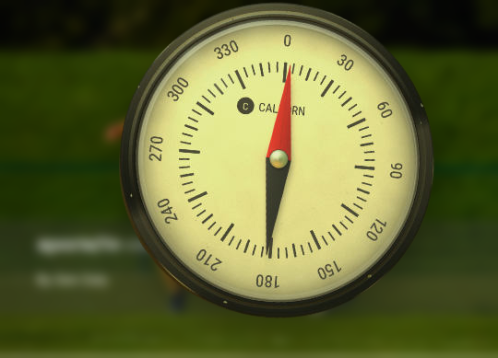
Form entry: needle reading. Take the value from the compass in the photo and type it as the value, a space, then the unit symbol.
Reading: 2.5 °
